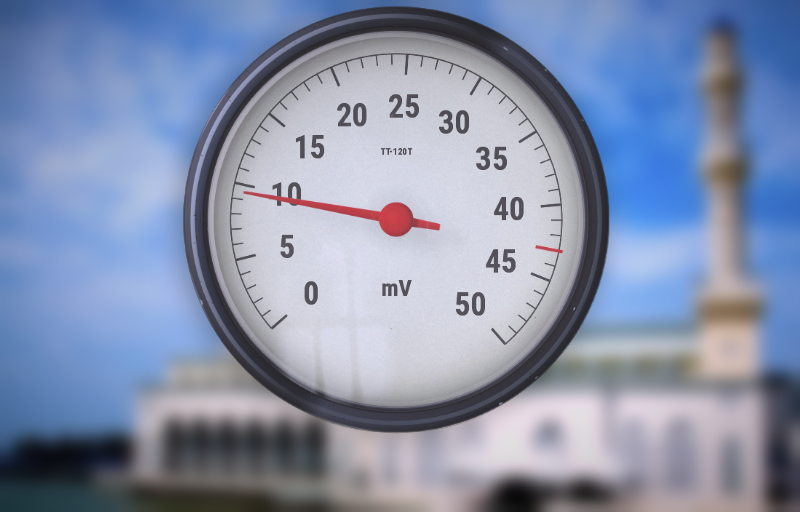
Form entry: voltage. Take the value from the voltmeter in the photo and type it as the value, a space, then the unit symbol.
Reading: 9.5 mV
